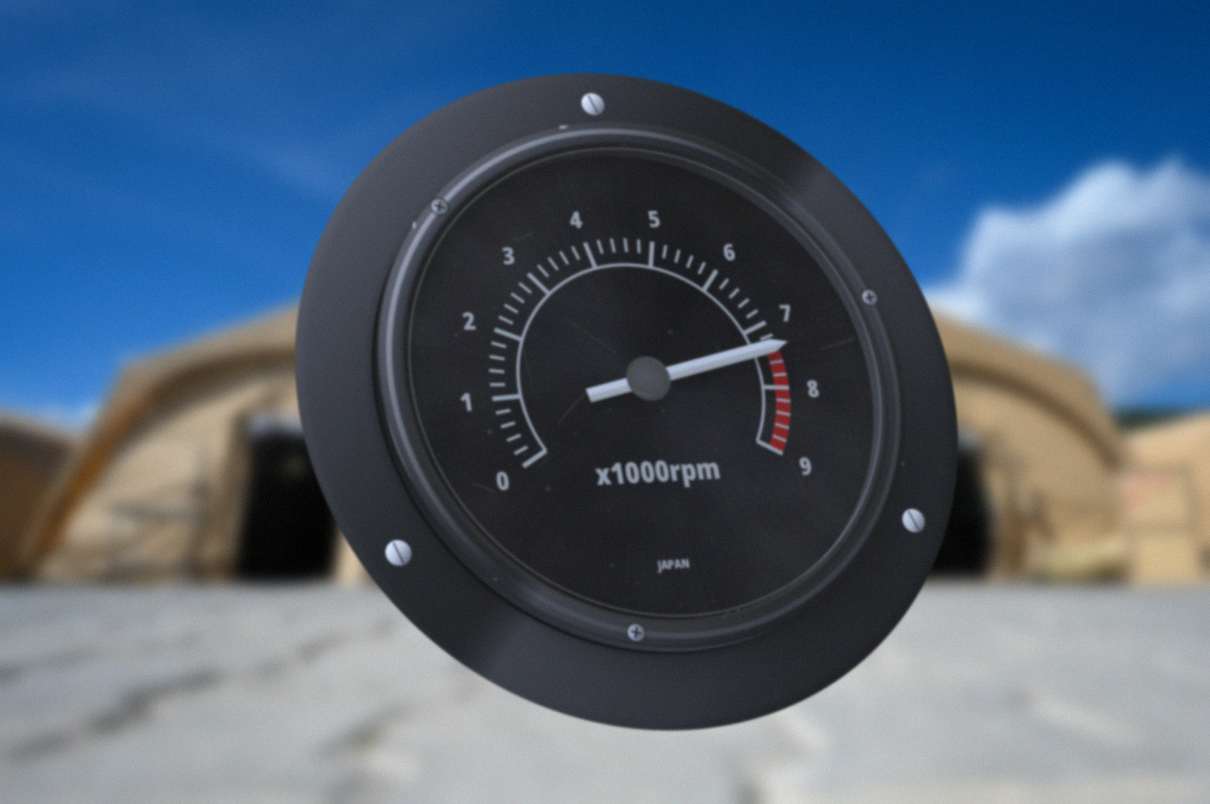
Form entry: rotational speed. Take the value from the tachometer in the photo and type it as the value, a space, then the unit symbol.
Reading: 7400 rpm
